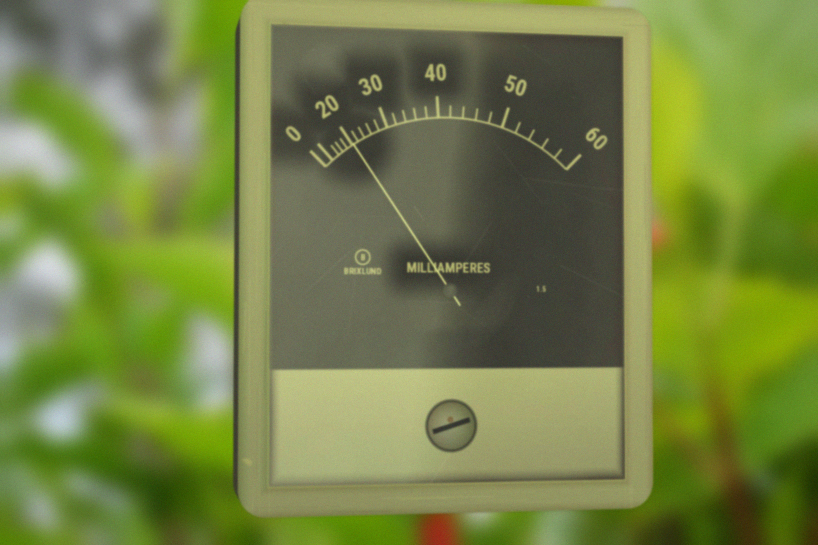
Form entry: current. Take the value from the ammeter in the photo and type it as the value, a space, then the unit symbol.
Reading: 20 mA
